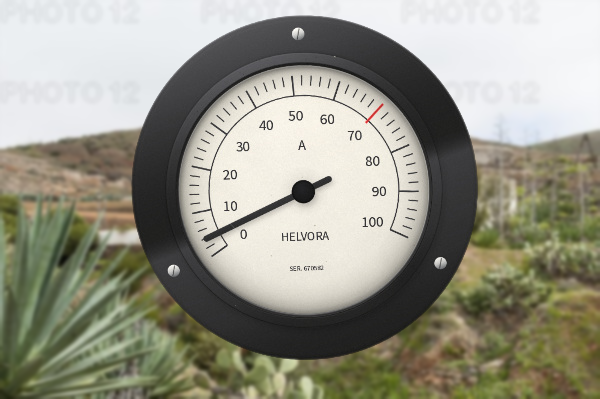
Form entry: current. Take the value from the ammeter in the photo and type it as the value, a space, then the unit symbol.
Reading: 4 A
